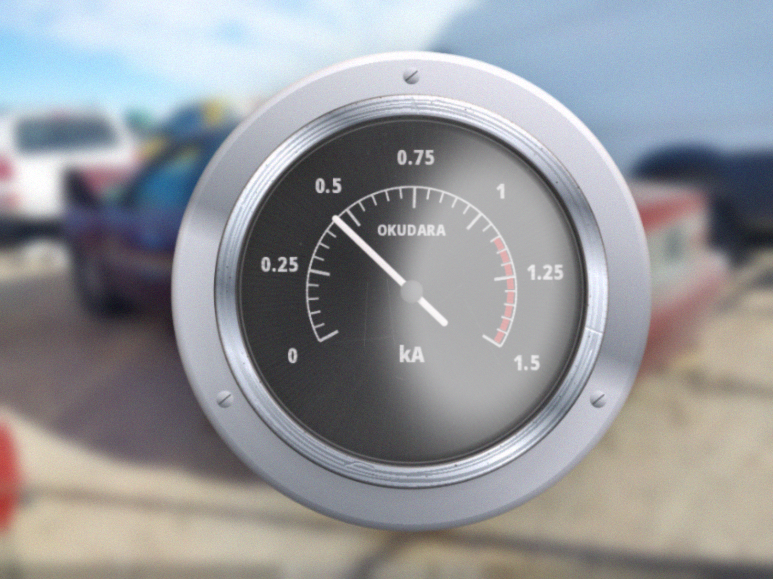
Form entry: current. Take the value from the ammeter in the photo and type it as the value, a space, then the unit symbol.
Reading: 0.45 kA
